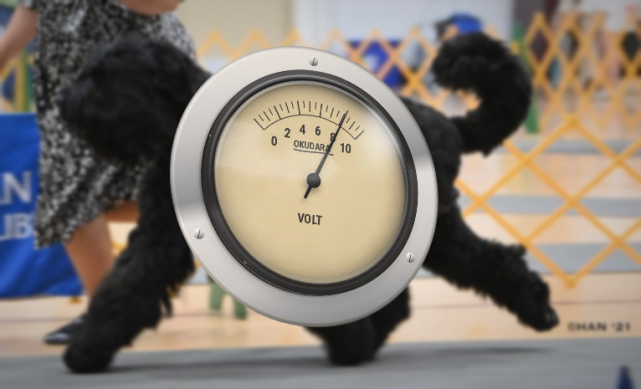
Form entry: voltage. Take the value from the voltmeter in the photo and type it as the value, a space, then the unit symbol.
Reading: 8 V
